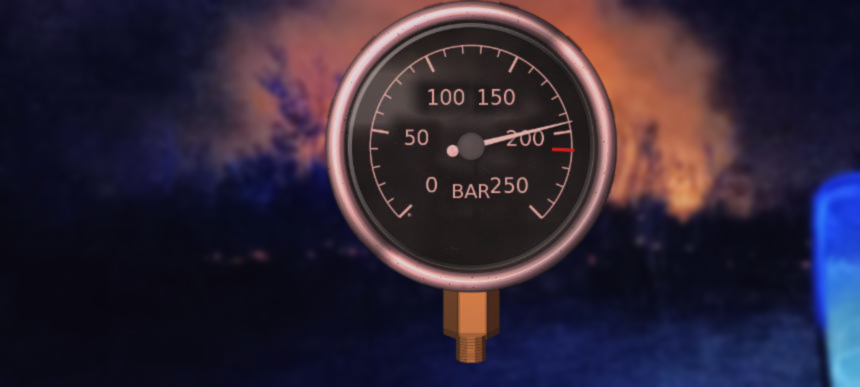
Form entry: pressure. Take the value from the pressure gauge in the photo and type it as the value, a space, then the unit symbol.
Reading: 195 bar
